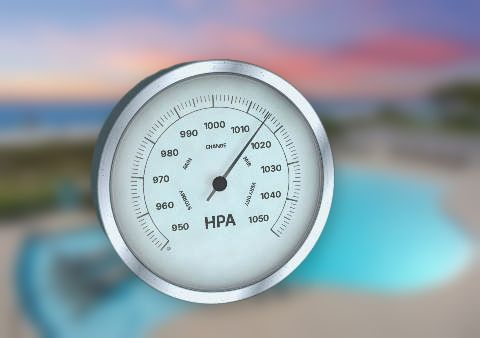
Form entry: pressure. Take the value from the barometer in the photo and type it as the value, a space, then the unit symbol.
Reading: 1015 hPa
